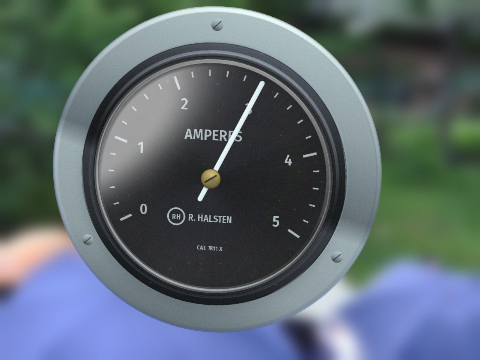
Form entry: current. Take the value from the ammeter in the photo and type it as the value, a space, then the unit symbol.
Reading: 3 A
